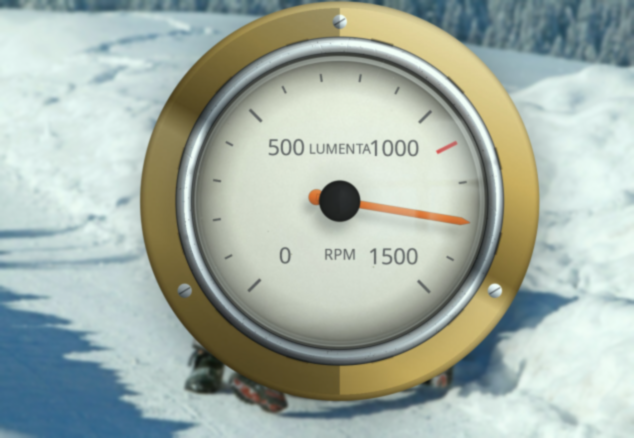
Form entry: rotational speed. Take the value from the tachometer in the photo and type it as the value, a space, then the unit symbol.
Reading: 1300 rpm
